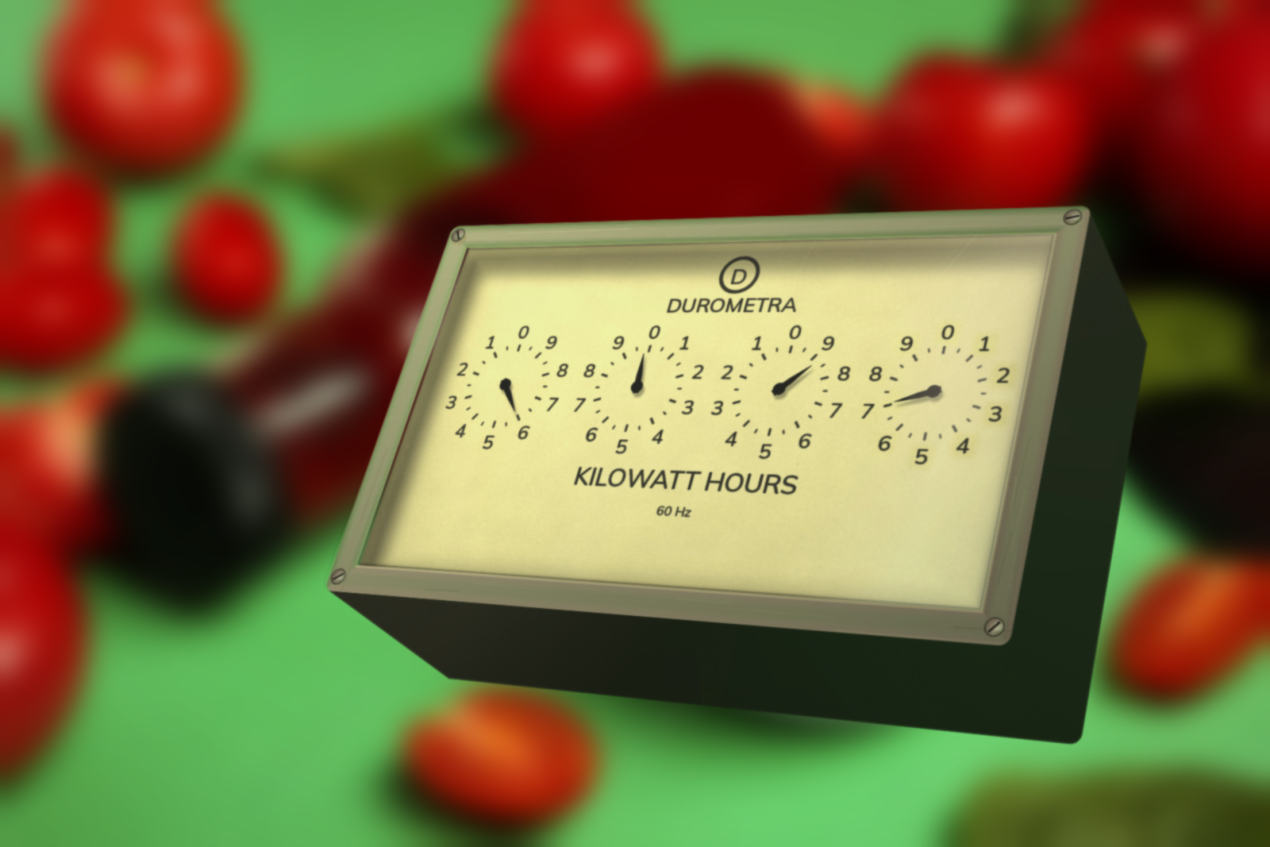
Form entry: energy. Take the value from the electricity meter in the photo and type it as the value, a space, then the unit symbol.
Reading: 5987 kWh
